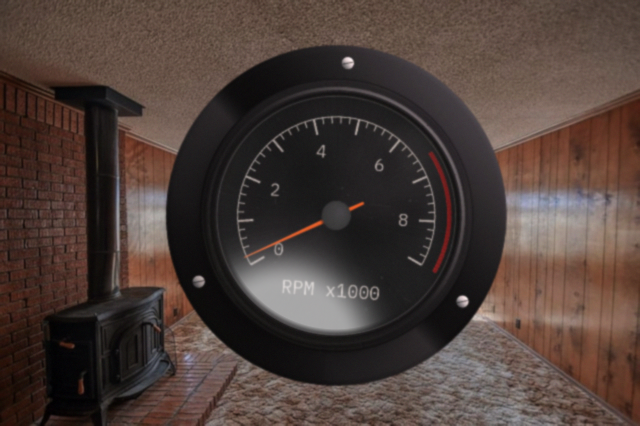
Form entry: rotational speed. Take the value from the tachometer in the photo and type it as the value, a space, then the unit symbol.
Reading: 200 rpm
